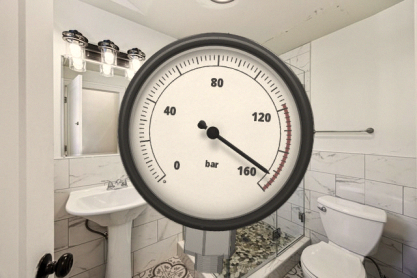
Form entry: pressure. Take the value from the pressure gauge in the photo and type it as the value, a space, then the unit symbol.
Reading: 152 bar
